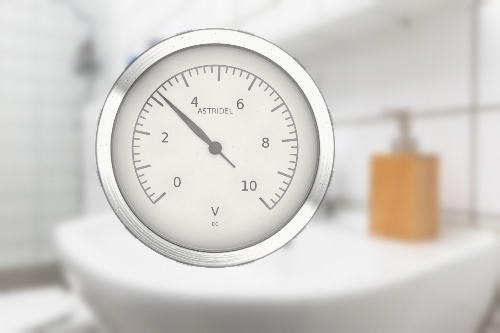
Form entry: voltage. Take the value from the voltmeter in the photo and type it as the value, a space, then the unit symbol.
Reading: 3.2 V
